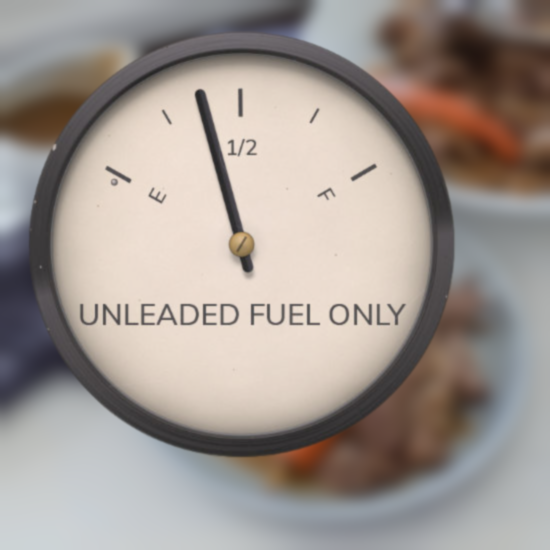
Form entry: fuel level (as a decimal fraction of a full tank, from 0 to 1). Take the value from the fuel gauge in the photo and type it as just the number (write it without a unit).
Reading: 0.375
